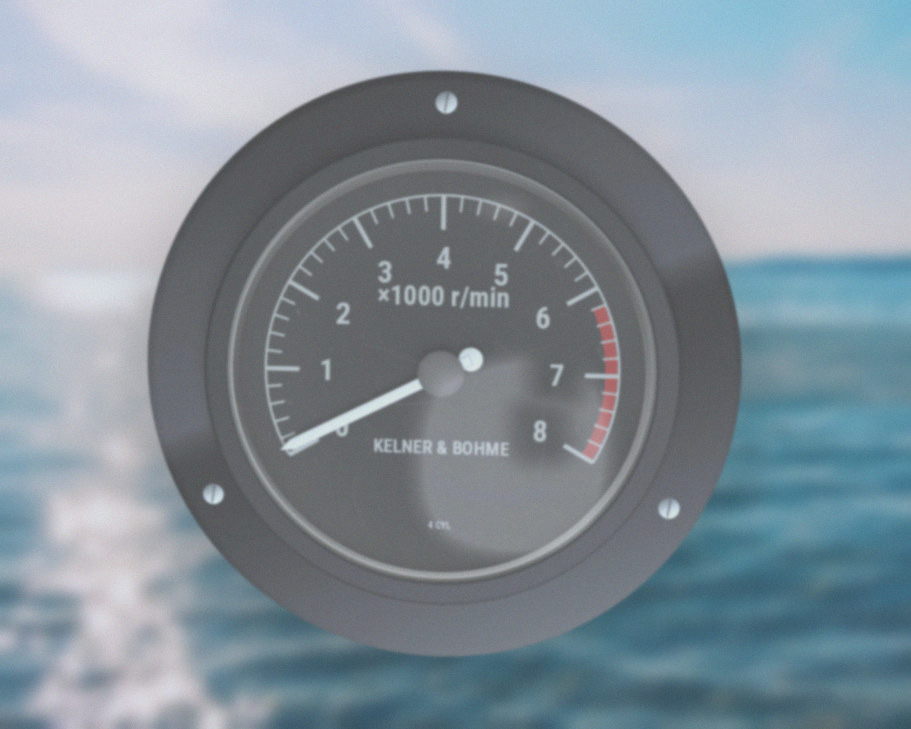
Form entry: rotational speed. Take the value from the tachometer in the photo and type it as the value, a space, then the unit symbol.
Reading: 100 rpm
